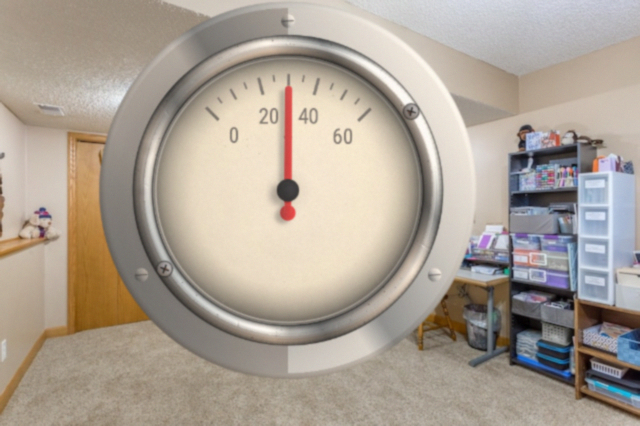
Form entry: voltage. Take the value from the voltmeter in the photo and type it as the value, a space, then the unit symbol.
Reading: 30 V
